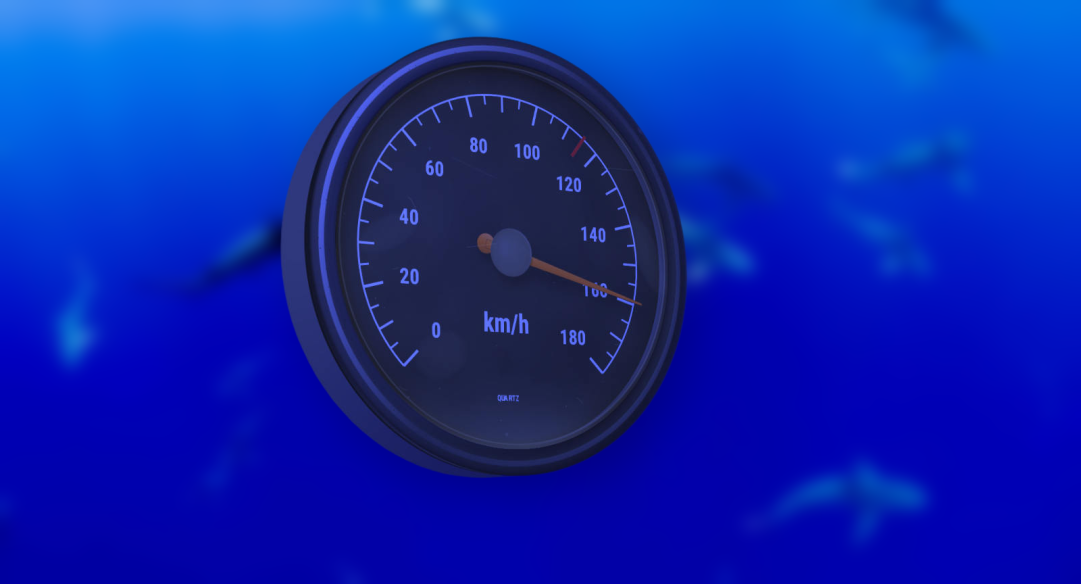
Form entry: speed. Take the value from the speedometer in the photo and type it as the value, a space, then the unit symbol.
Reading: 160 km/h
